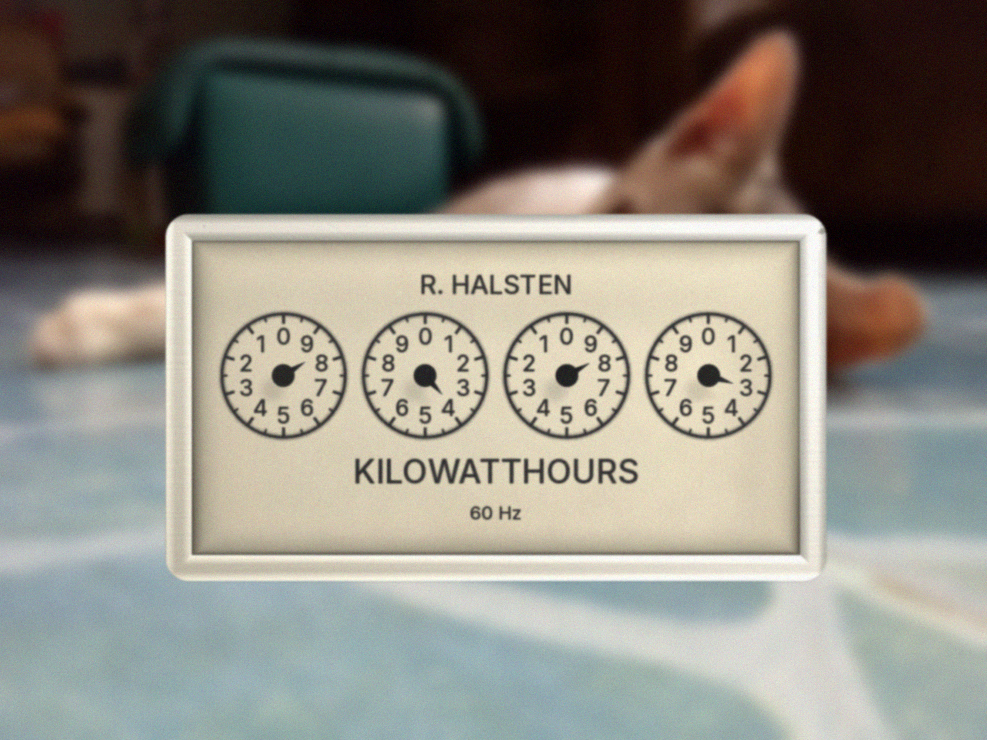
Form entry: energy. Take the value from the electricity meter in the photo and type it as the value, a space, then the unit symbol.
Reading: 8383 kWh
